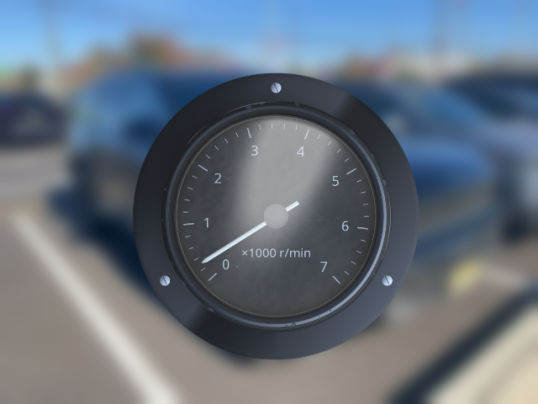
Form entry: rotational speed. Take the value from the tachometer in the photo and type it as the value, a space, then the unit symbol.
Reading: 300 rpm
